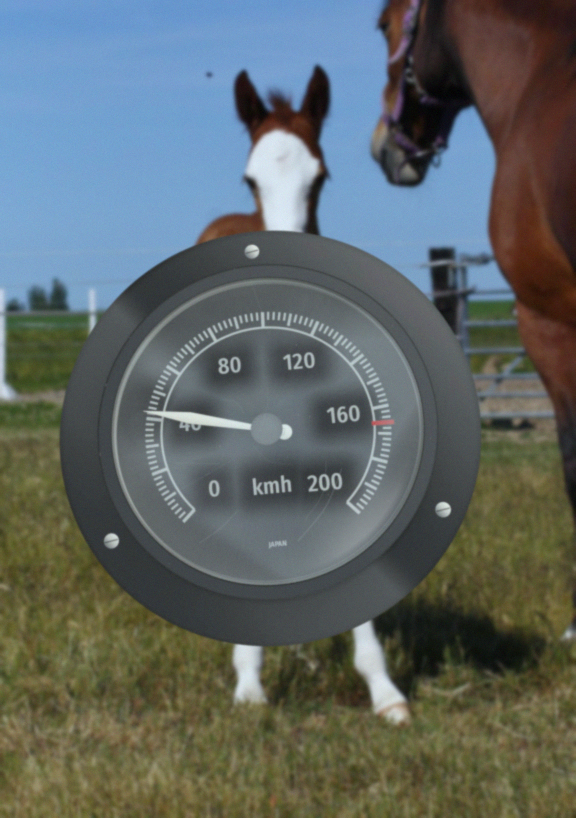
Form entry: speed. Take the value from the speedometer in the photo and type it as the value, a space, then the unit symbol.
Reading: 42 km/h
